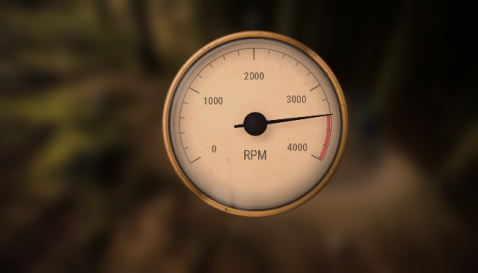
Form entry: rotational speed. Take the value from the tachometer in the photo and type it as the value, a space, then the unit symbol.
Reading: 3400 rpm
